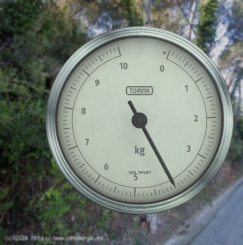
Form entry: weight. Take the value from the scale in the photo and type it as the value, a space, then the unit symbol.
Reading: 4 kg
